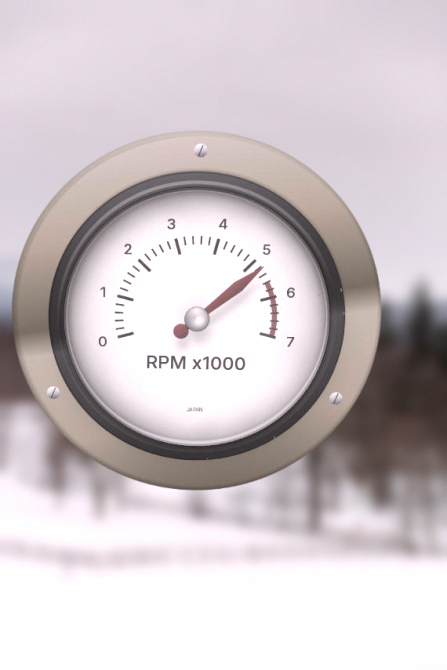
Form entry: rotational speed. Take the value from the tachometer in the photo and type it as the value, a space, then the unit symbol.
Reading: 5200 rpm
